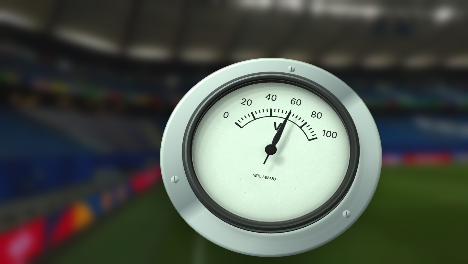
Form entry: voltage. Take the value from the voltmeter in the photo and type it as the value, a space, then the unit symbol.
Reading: 60 V
